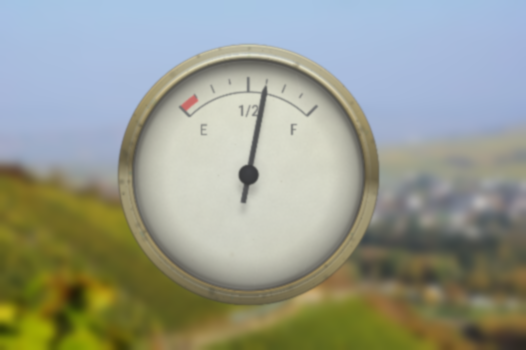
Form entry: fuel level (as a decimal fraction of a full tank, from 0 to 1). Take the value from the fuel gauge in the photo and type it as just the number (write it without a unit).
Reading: 0.625
